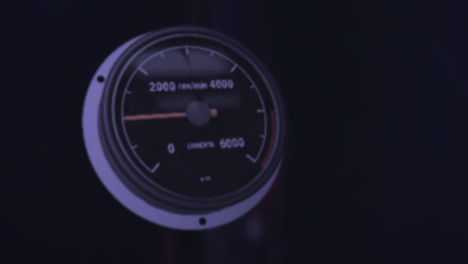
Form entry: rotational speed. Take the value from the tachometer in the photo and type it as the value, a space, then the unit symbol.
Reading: 1000 rpm
